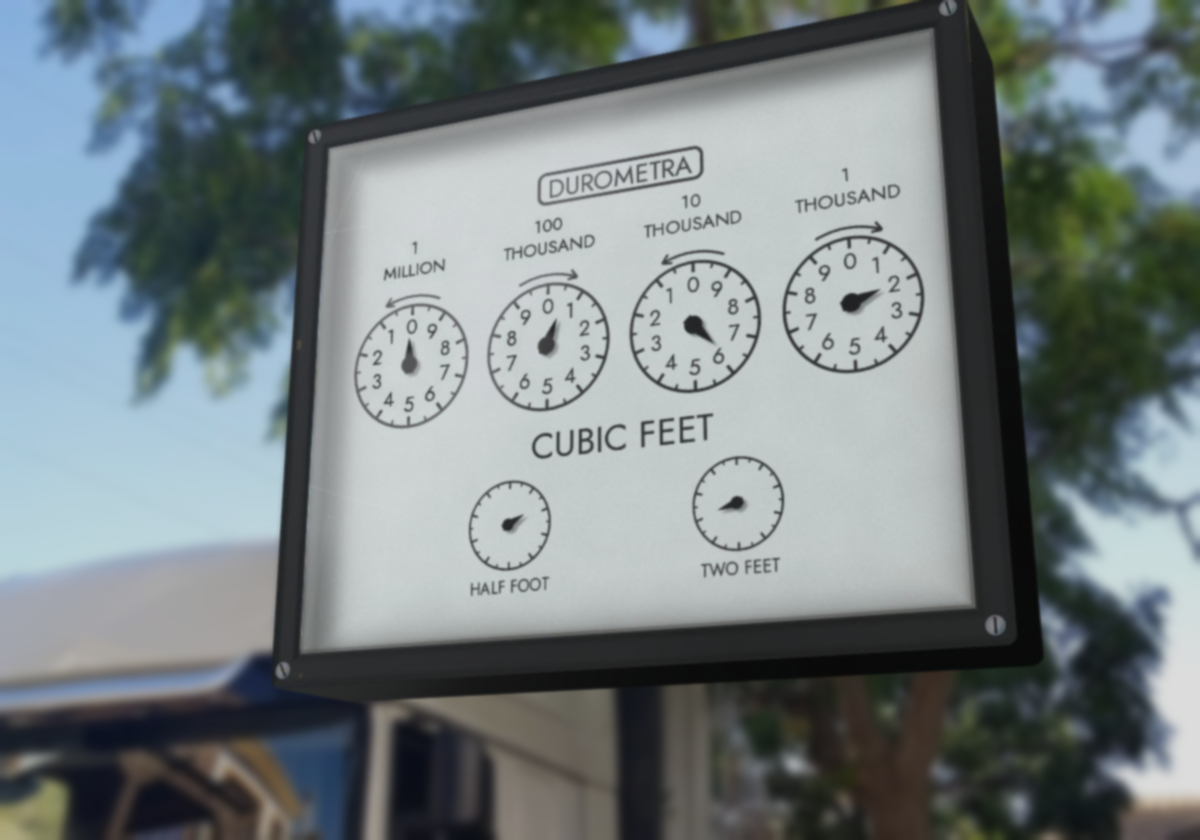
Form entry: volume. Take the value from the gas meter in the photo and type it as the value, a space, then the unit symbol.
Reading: 6200 ft³
